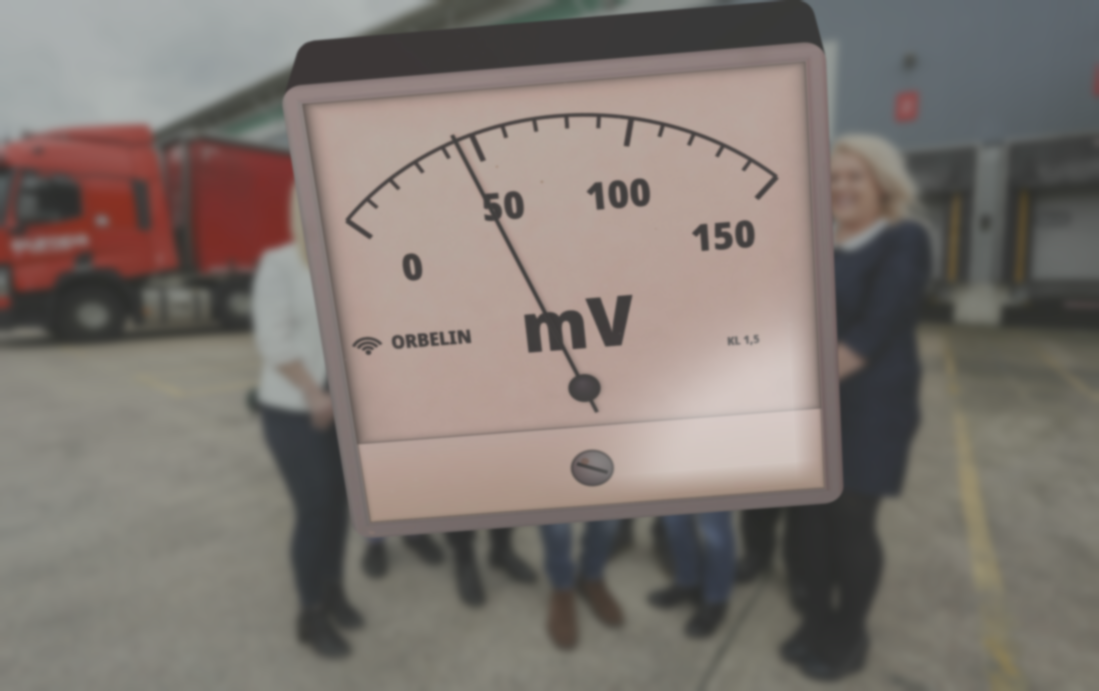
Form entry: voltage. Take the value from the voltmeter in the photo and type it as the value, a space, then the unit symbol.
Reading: 45 mV
